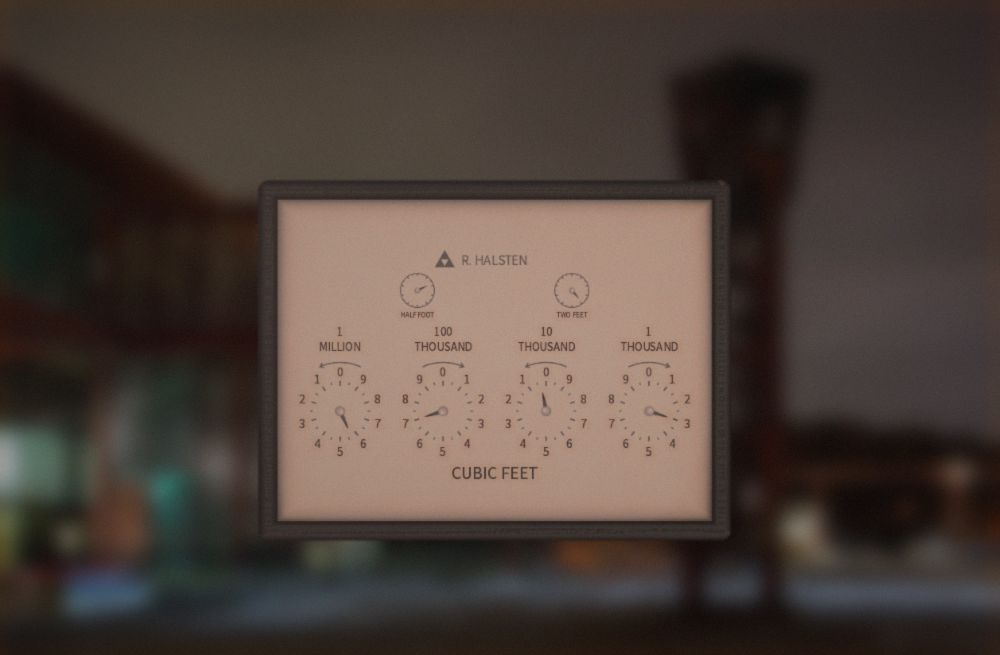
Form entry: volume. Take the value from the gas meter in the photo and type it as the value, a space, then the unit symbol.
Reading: 570300 ft³
